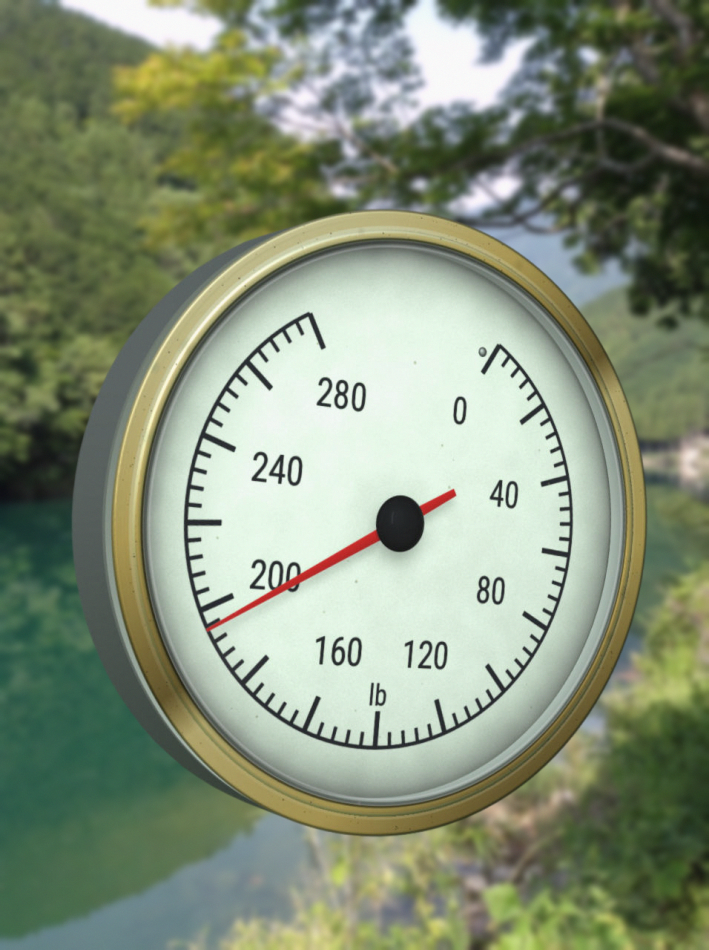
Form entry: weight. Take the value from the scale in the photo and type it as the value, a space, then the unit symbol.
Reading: 196 lb
